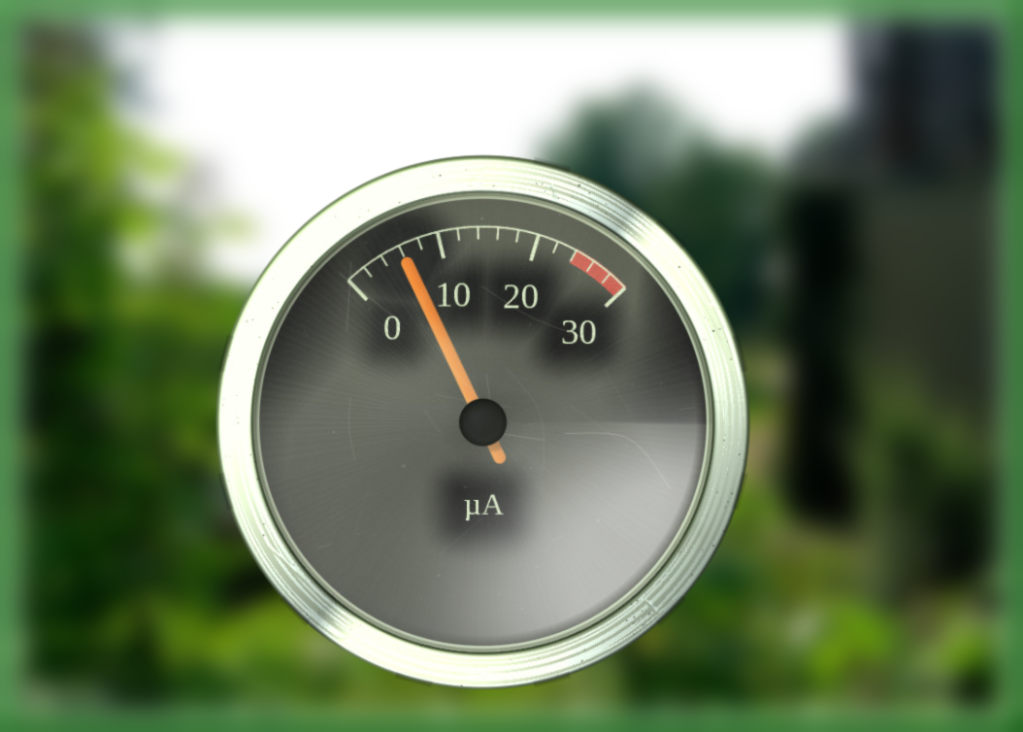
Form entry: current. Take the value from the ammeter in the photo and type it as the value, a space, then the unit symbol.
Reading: 6 µA
